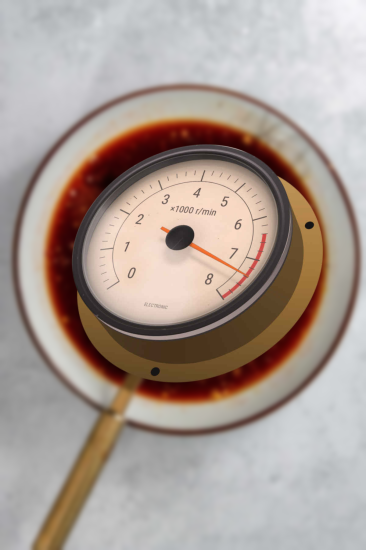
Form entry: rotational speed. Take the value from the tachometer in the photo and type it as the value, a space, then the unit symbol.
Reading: 7400 rpm
